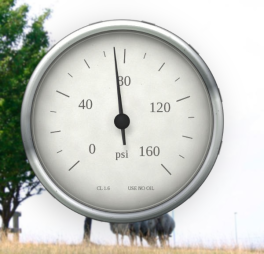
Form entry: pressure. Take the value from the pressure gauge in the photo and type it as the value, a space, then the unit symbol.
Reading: 75 psi
